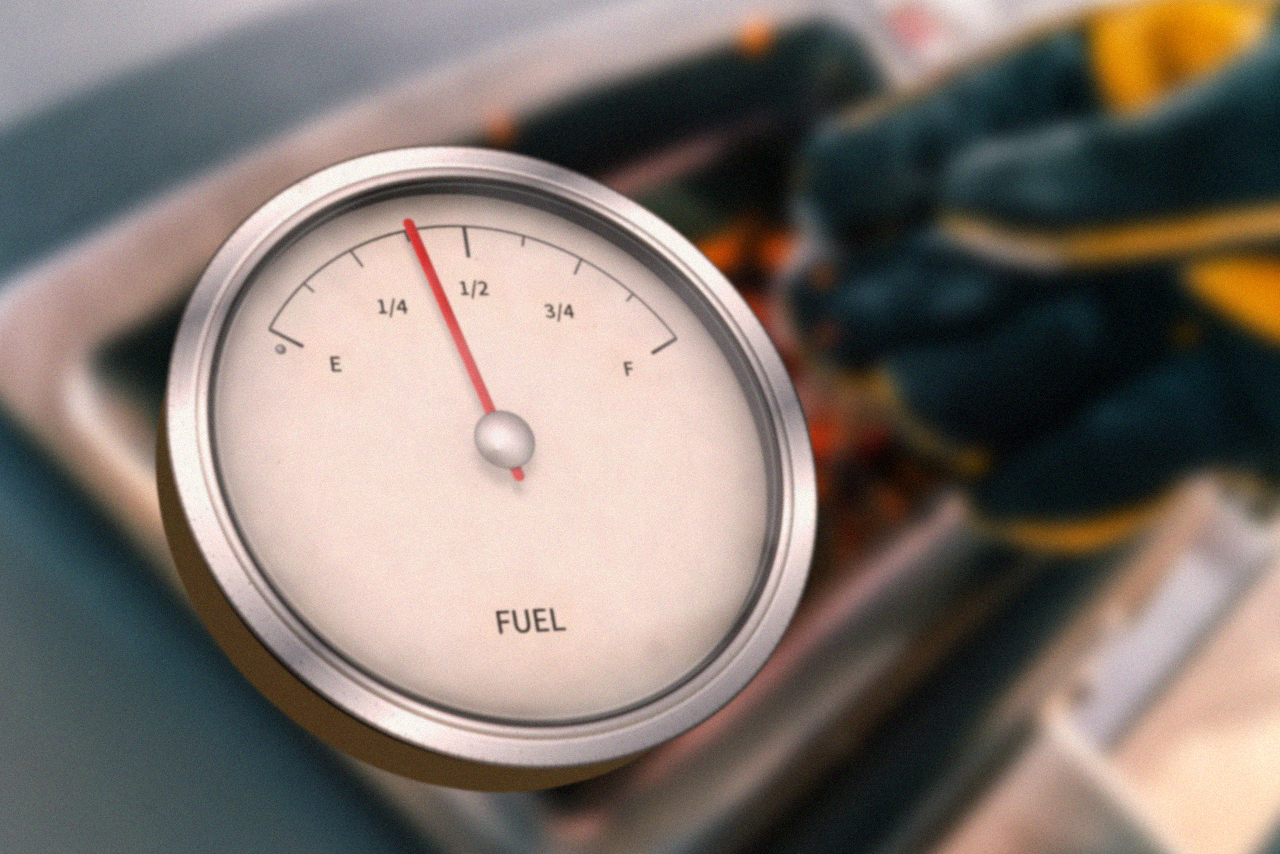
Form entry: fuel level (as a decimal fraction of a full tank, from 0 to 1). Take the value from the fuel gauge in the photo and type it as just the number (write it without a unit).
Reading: 0.375
